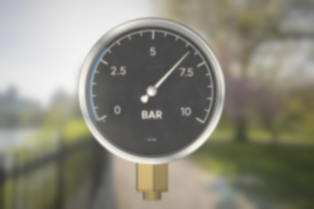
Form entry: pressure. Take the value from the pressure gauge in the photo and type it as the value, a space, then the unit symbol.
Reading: 6.75 bar
